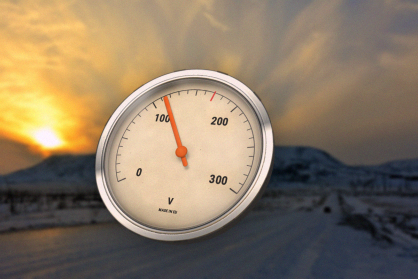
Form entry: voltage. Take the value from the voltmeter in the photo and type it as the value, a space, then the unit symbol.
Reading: 115 V
